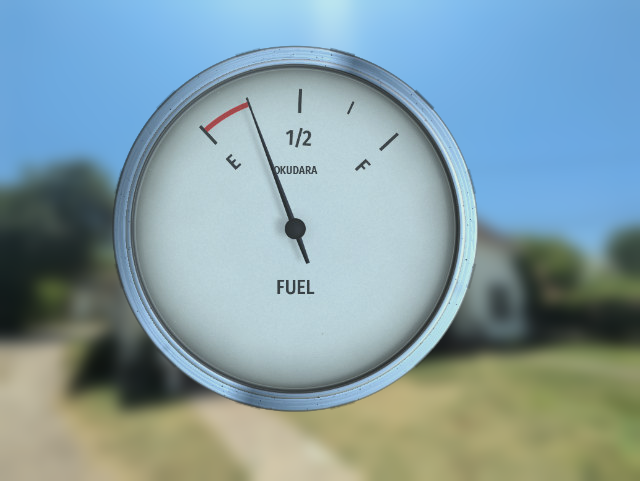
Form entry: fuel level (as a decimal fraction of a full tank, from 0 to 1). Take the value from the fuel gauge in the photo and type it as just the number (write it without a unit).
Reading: 0.25
